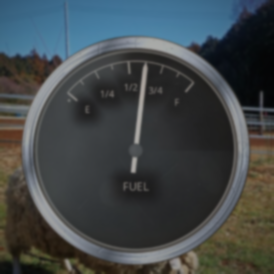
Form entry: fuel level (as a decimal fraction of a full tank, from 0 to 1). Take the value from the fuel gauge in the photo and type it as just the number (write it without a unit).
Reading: 0.625
